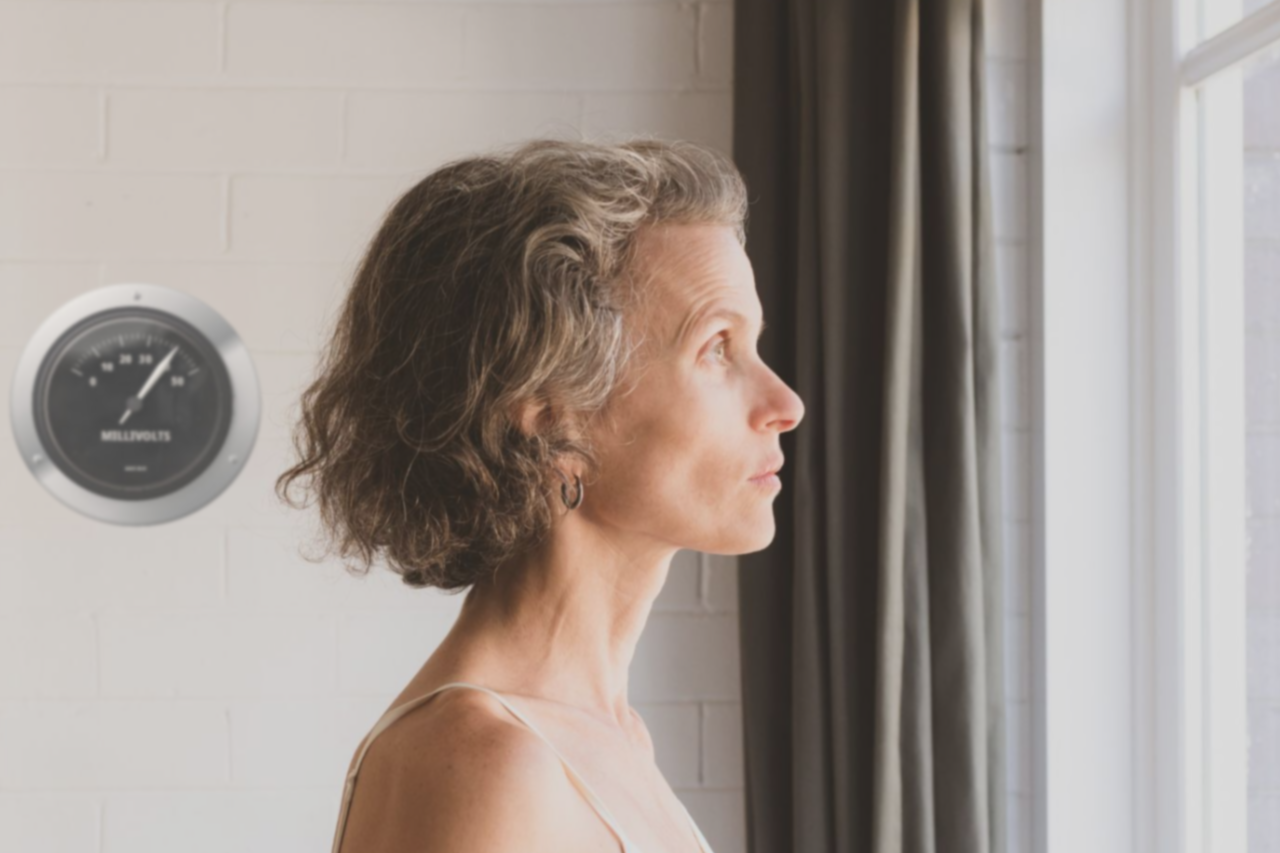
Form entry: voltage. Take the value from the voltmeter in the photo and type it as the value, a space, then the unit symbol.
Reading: 40 mV
